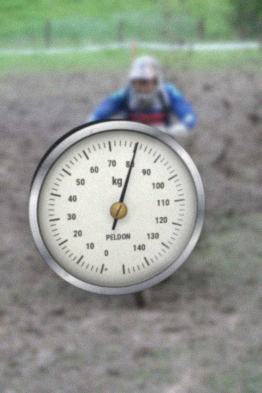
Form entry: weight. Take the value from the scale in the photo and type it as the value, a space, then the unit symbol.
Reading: 80 kg
